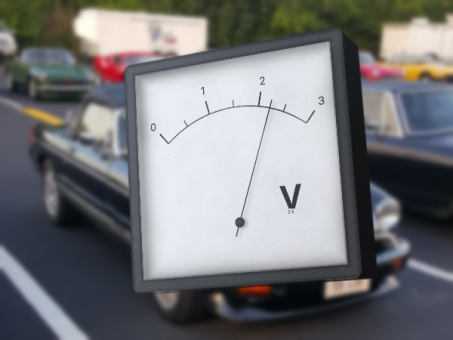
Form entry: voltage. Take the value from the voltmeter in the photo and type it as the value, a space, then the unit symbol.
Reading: 2.25 V
